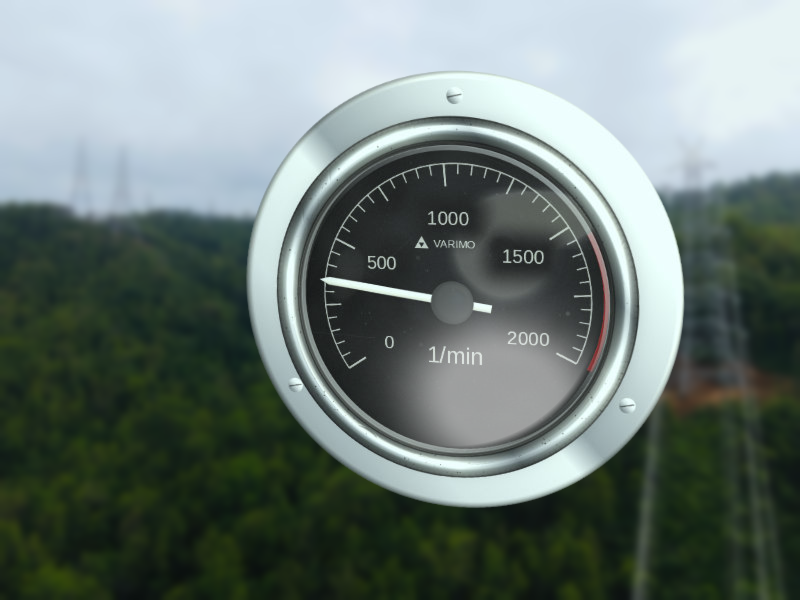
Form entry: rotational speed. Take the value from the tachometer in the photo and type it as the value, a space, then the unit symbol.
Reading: 350 rpm
